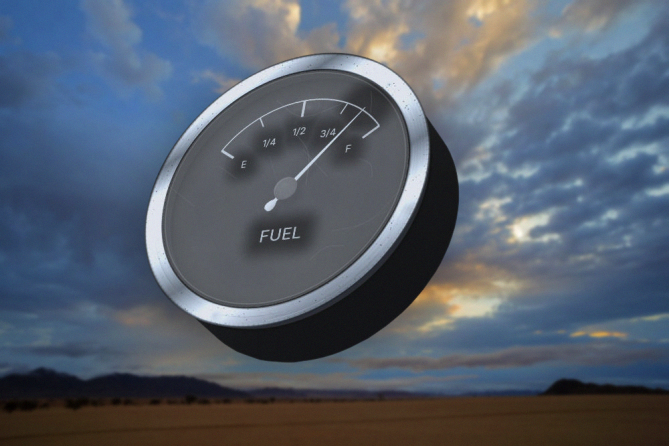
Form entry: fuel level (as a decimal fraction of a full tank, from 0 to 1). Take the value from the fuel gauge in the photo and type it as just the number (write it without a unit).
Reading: 0.875
